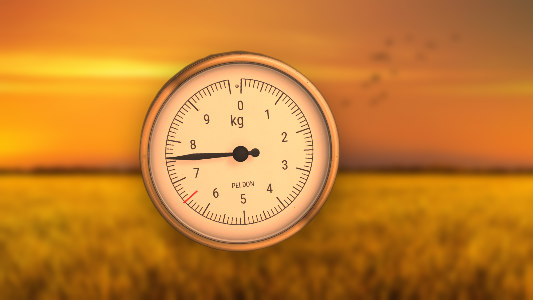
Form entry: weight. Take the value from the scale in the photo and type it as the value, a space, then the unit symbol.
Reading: 7.6 kg
